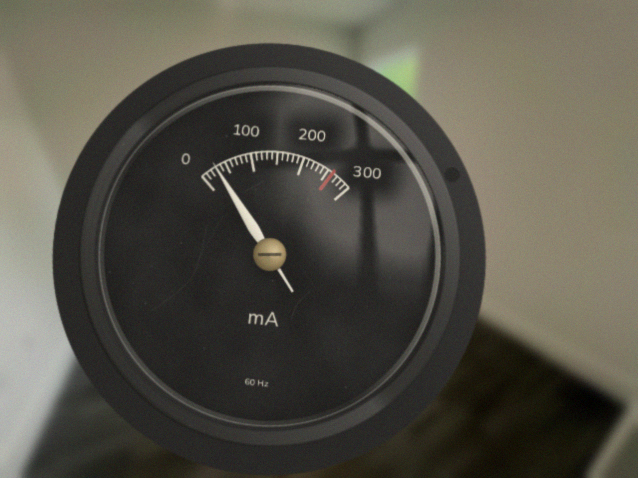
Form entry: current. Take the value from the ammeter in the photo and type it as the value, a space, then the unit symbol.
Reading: 30 mA
